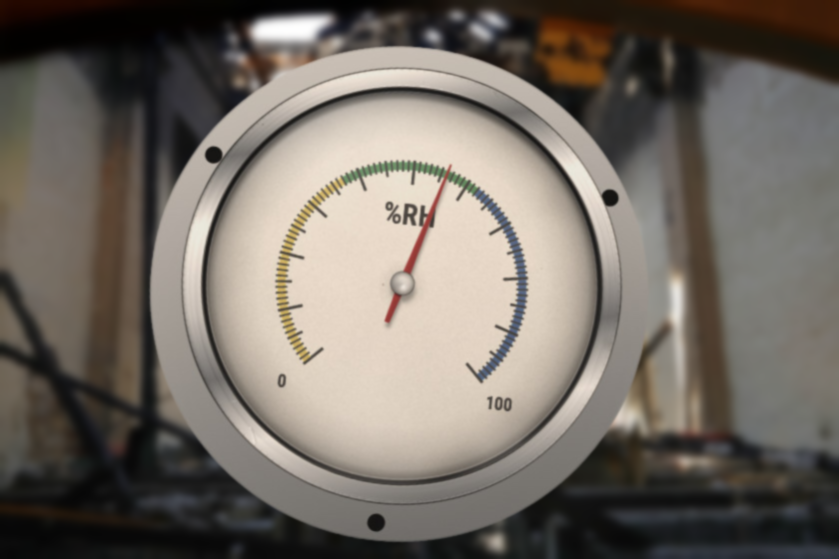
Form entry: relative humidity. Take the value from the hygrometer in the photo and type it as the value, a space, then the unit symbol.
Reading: 56 %
